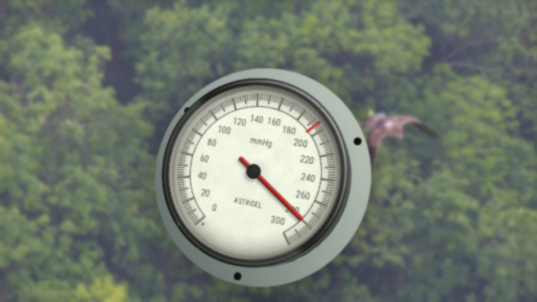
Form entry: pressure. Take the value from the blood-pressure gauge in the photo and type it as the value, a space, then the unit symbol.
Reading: 280 mmHg
